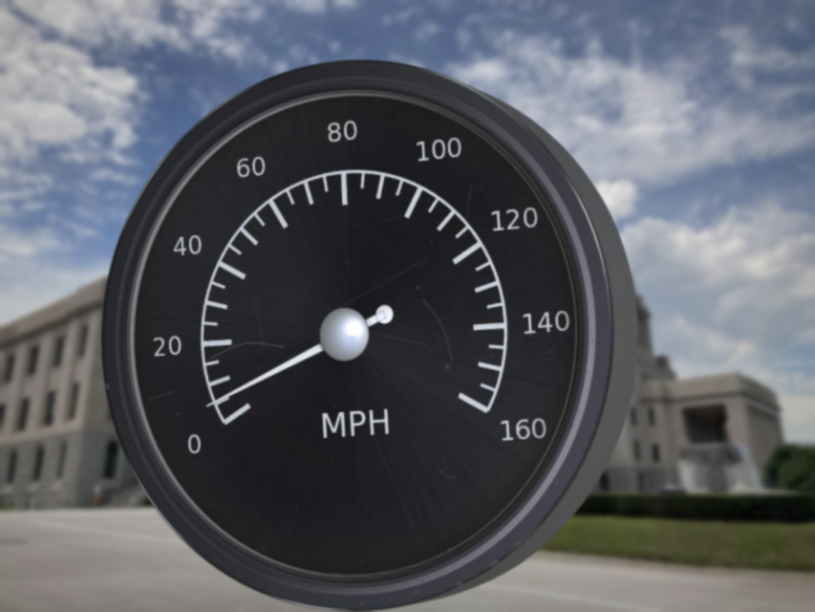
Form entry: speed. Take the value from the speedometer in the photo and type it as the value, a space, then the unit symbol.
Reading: 5 mph
